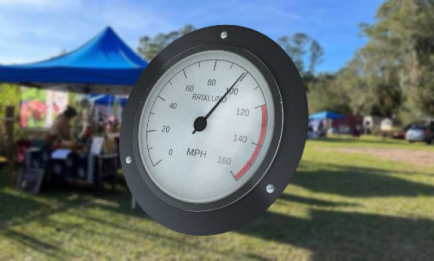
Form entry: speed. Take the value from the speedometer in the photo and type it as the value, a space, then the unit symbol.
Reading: 100 mph
